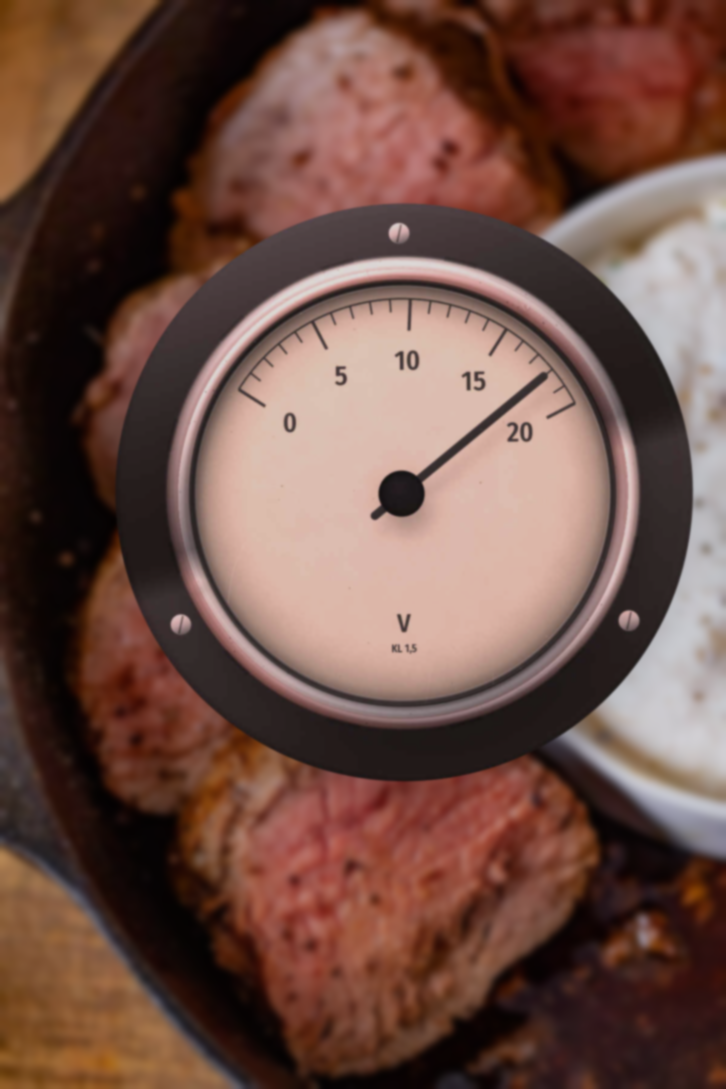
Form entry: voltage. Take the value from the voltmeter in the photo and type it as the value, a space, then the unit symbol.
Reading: 18 V
